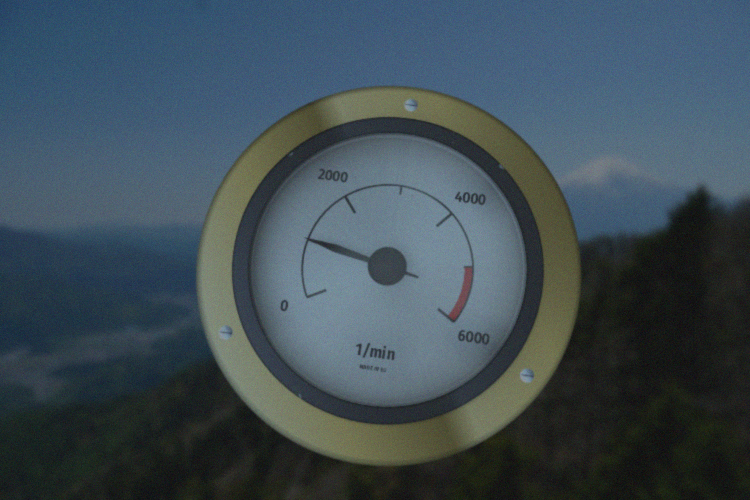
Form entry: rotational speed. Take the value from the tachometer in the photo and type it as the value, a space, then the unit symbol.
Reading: 1000 rpm
